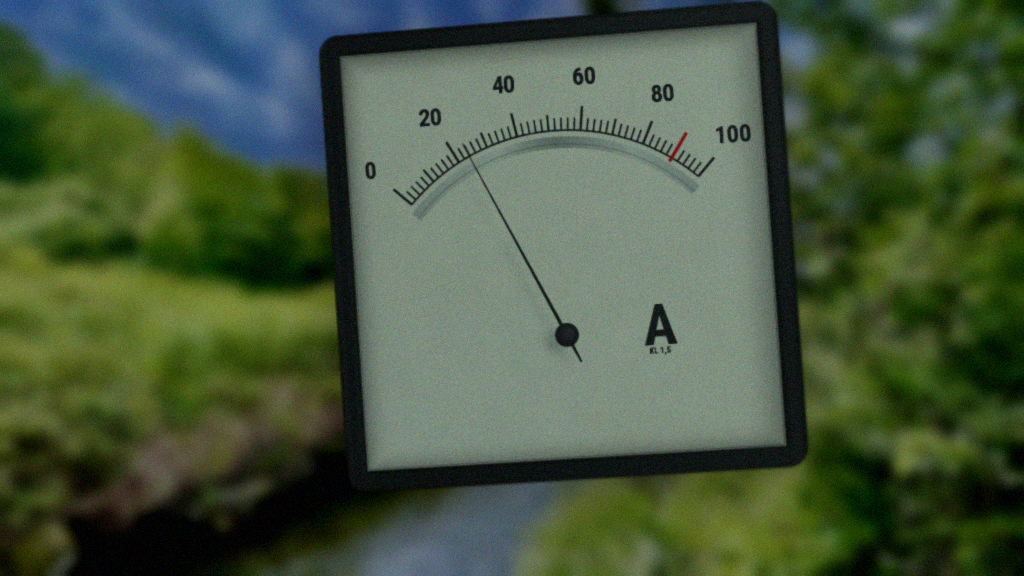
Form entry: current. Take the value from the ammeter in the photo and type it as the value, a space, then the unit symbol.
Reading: 24 A
